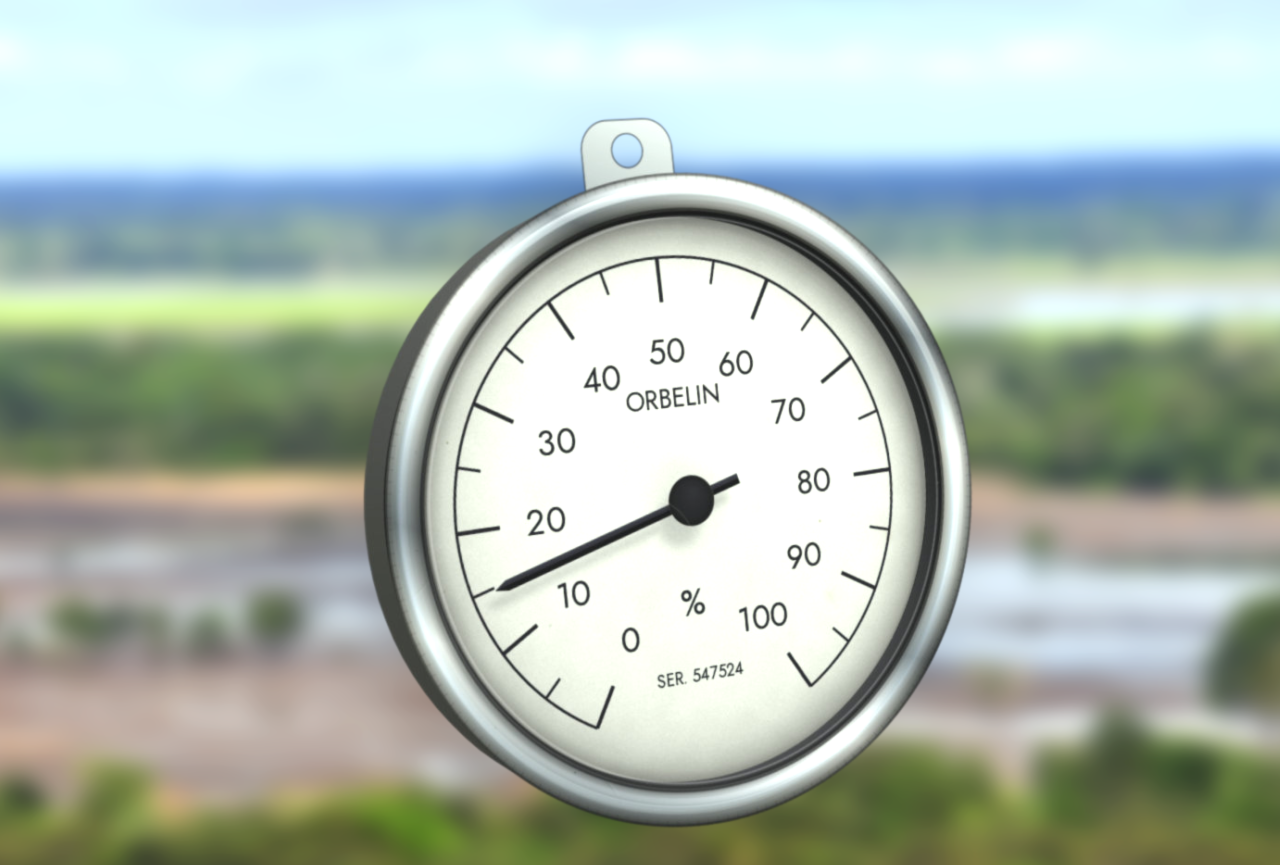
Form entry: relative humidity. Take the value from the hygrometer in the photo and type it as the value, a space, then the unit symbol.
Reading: 15 %
